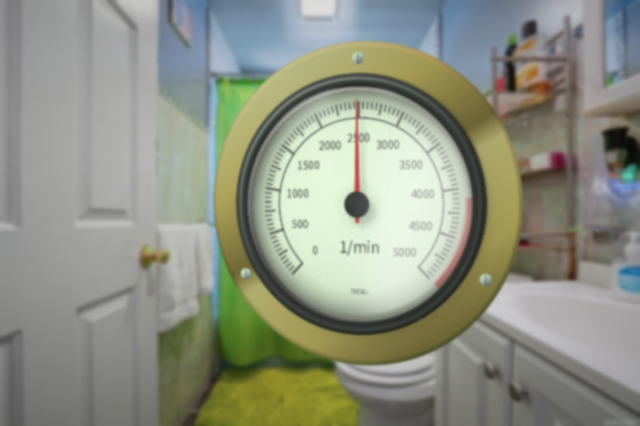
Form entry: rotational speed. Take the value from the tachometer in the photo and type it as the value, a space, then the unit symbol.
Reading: 2500 rpm
